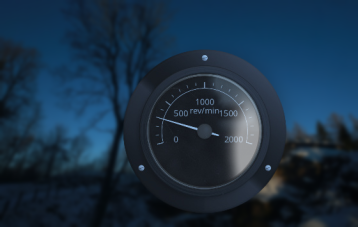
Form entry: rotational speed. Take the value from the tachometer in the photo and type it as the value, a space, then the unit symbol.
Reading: 300 rpm
